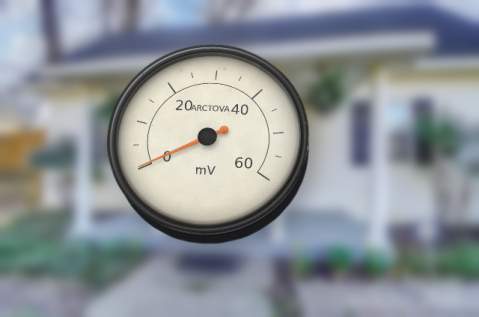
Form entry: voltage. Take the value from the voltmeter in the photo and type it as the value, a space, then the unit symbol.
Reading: 0 mV
